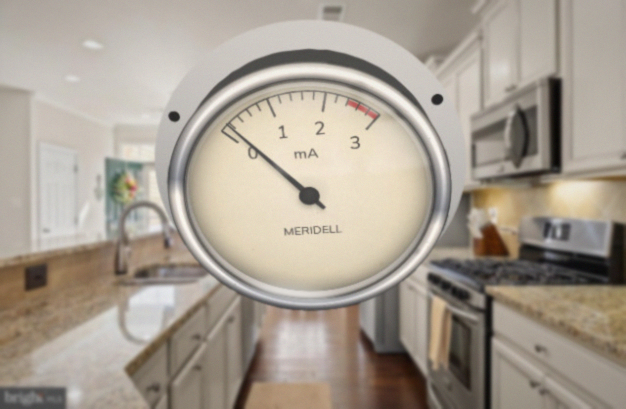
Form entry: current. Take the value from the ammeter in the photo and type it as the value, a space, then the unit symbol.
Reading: 0.2 mA
